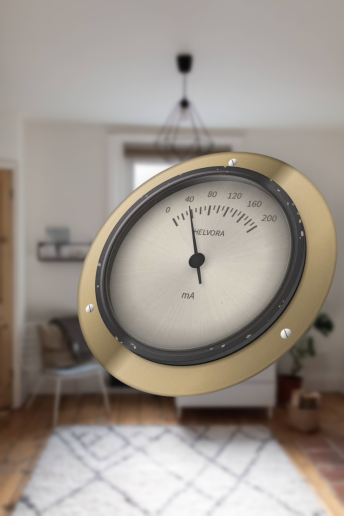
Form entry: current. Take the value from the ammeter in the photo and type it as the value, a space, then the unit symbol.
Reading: 40 mA
